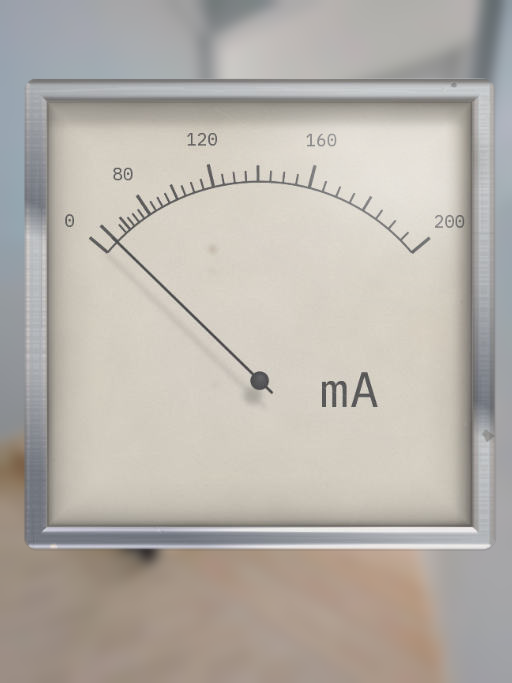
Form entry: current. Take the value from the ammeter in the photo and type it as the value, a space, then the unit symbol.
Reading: 40 mA
